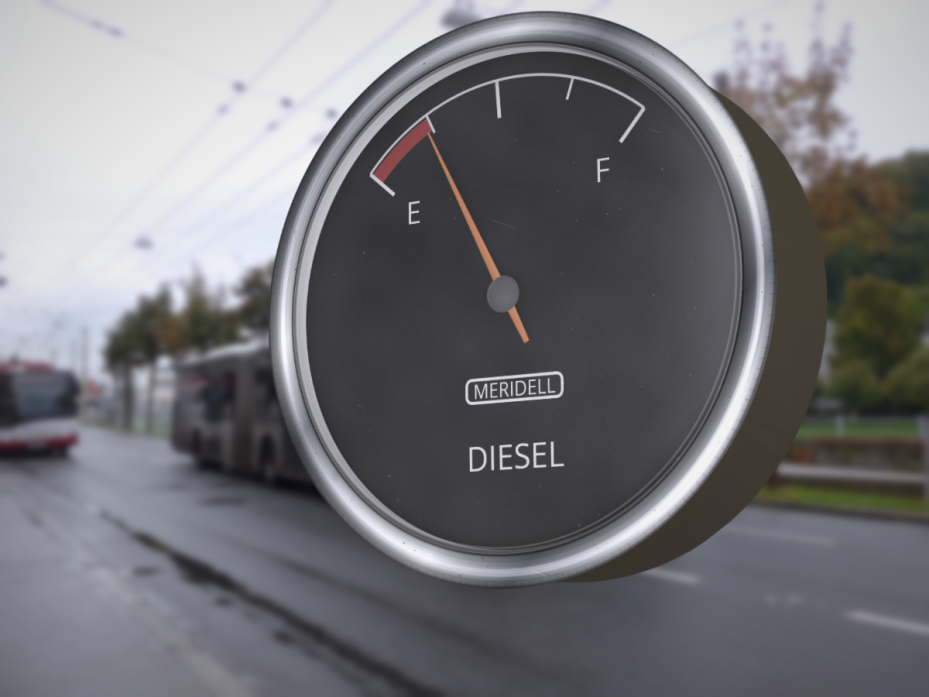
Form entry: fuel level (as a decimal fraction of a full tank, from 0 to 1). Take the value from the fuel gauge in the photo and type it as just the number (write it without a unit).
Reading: 0.25
